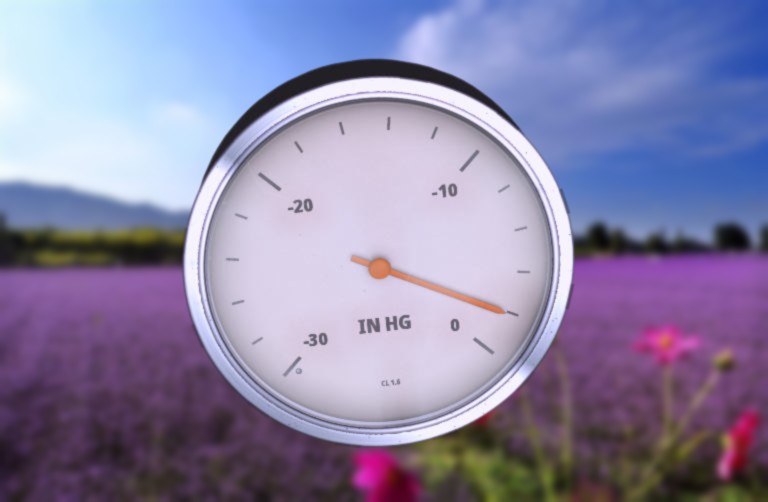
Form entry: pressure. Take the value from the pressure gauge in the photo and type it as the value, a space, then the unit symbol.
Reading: -2 inHg
